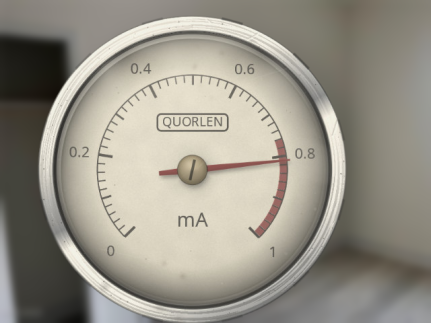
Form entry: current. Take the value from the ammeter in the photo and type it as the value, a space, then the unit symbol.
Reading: 0.81 mA
